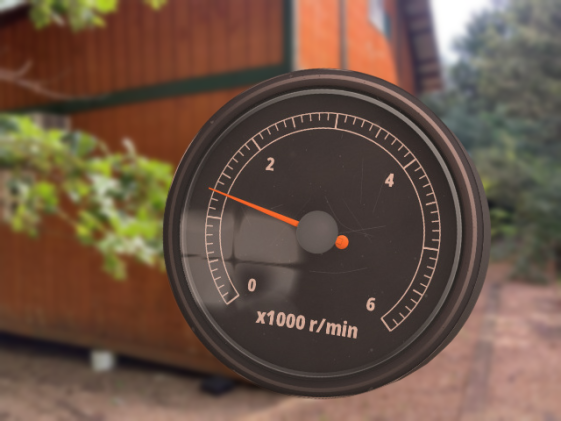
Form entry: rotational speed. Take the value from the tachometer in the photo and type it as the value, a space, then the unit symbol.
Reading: 1300 rpm
